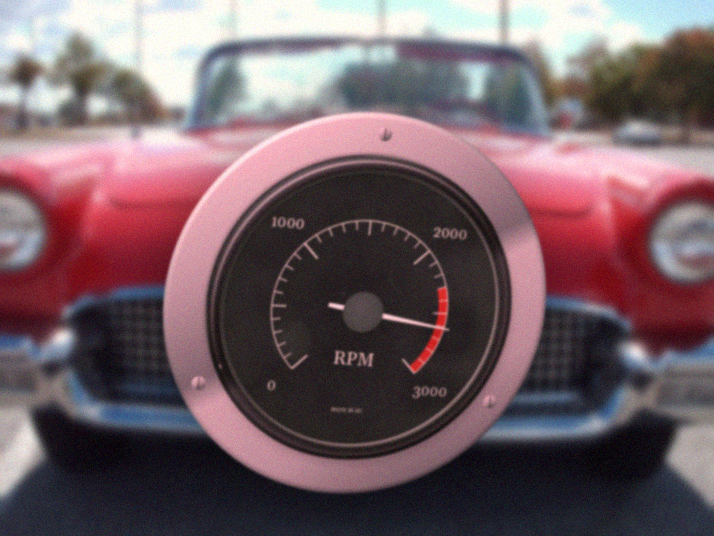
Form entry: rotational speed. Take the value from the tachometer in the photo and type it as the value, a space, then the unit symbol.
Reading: 2600 rpm
